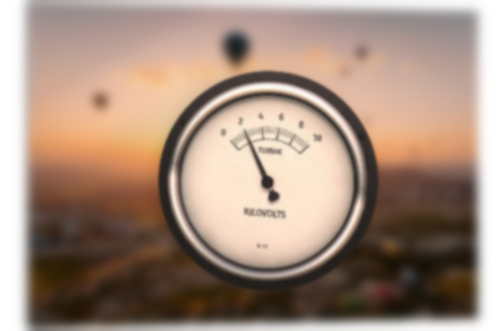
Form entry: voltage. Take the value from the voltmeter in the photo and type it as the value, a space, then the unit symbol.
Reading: 2 kV
